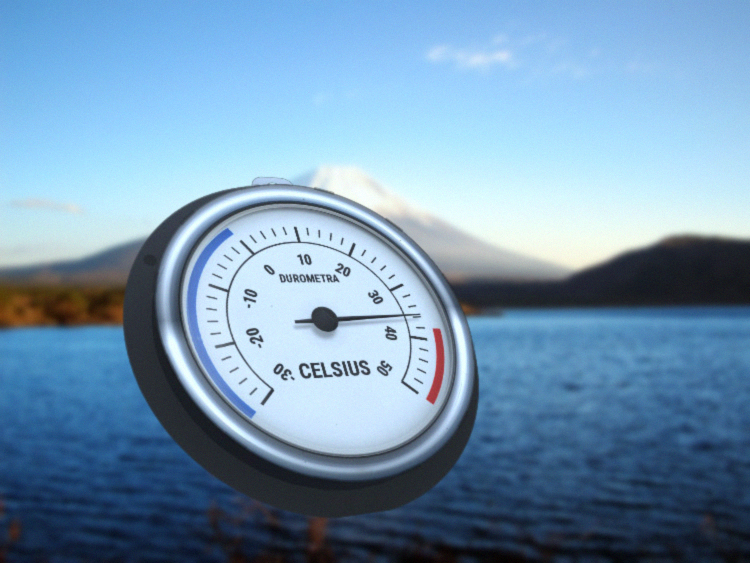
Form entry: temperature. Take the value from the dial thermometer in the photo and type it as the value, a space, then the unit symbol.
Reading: 36 °C
